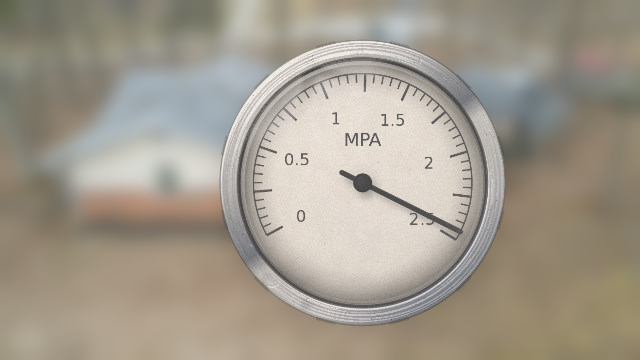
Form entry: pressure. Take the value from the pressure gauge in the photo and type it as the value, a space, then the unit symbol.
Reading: 2.45 MPa
